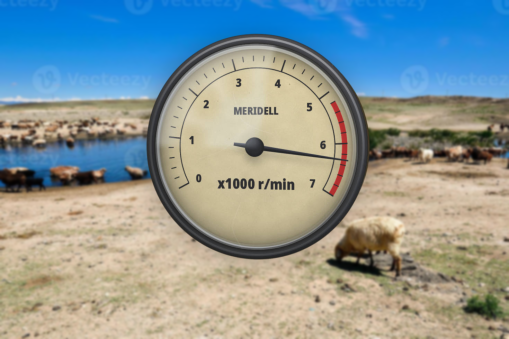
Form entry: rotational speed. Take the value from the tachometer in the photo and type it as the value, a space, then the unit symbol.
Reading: 6300 rpm
